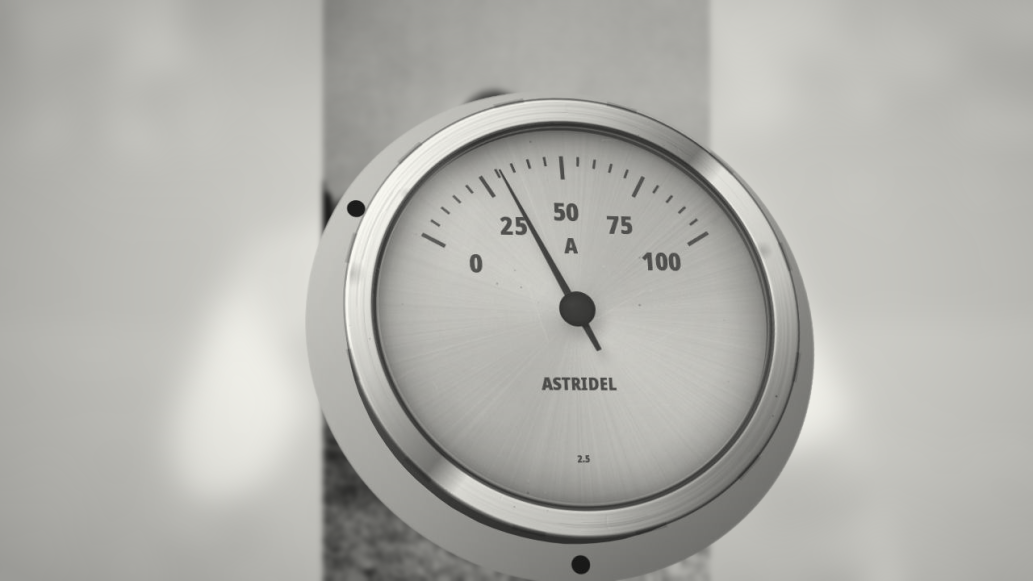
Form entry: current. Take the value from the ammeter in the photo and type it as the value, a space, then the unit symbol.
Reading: 30 A
